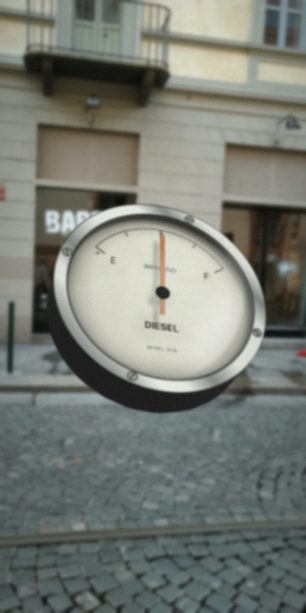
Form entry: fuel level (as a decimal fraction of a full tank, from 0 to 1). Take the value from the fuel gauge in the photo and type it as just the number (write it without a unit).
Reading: 0.5
